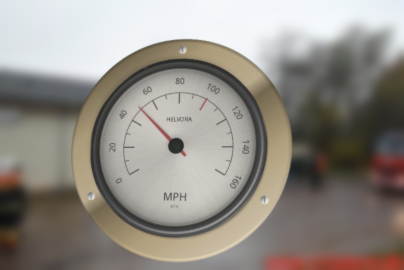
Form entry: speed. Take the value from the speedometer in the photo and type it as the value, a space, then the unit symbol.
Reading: 50 mph
